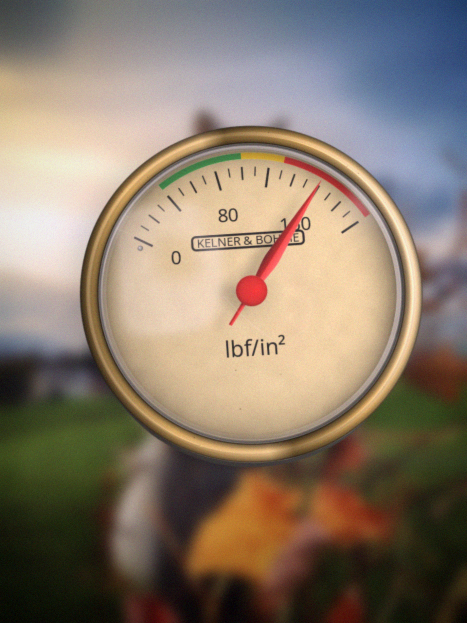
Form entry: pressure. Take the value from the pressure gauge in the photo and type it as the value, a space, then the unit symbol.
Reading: 160 psi
